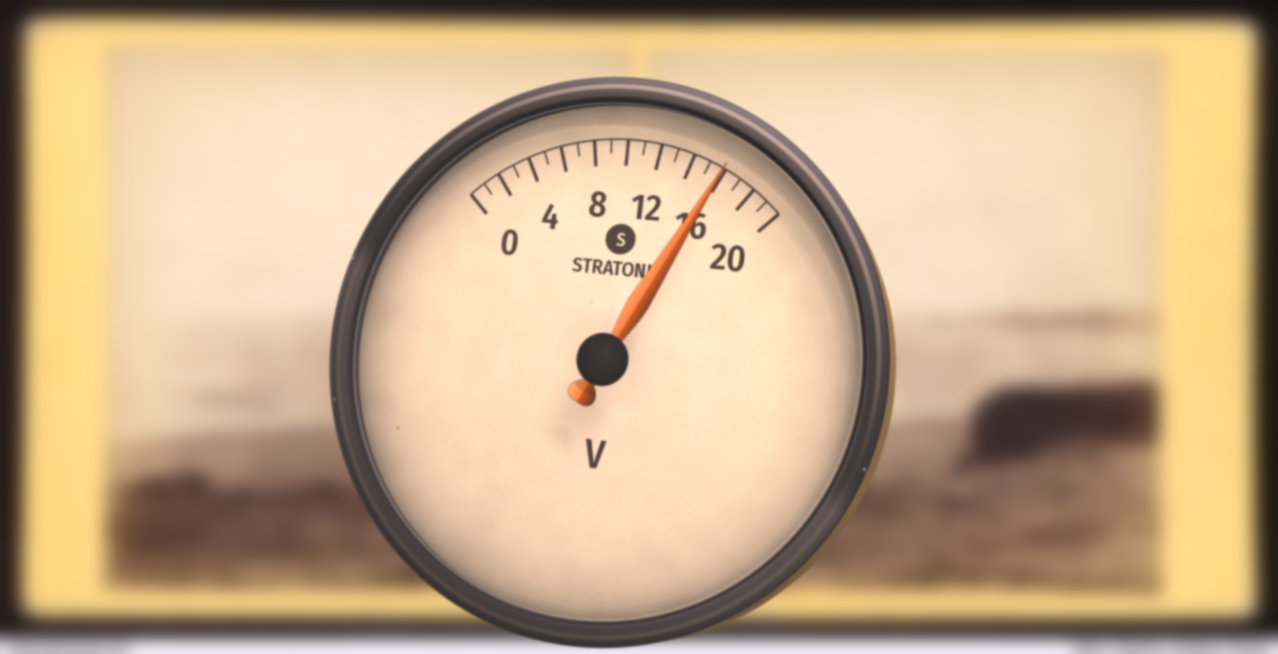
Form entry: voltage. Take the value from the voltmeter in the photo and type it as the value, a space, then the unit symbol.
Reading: 16 V
